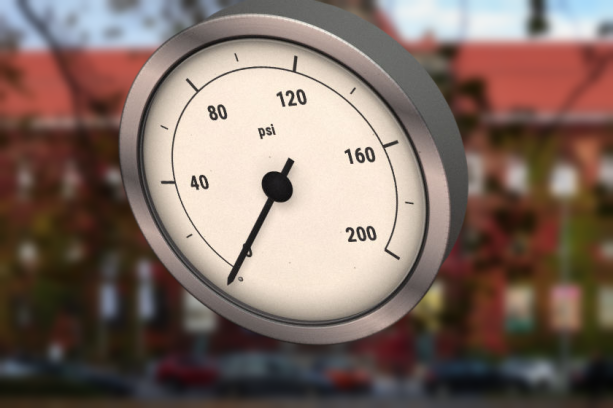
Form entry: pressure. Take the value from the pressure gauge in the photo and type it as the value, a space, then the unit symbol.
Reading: 0 psi
